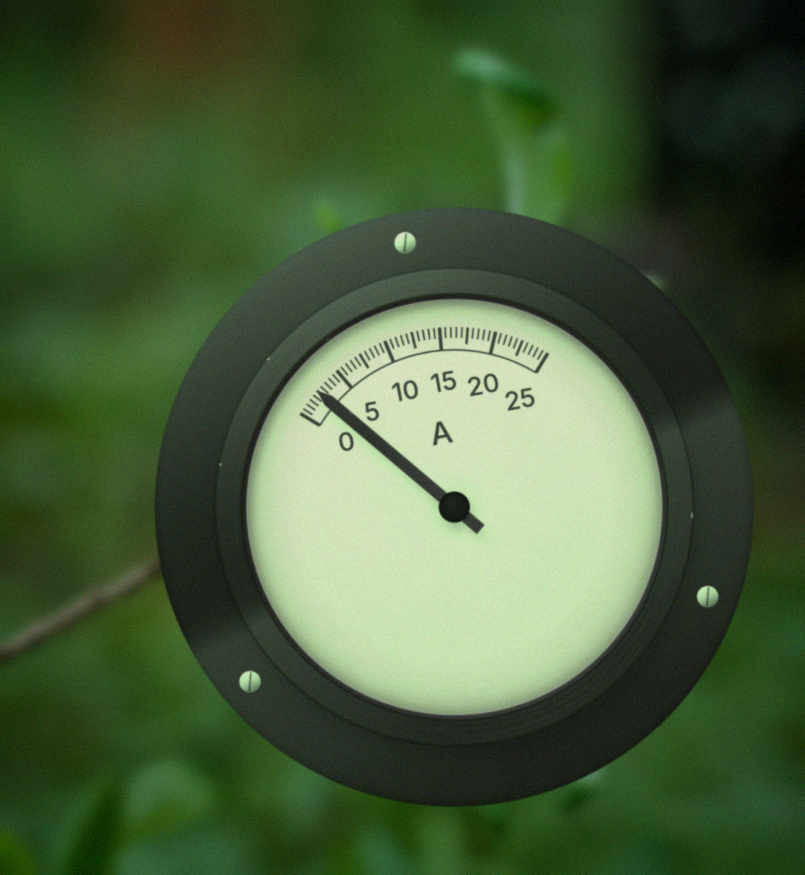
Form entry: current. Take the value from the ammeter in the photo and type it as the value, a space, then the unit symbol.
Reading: 2.5 A
